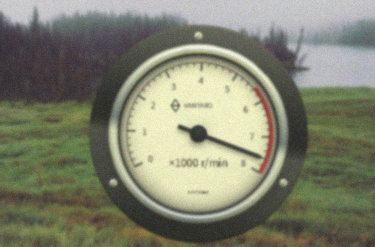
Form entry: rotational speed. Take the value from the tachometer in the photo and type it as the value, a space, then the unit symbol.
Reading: 7600 rpm
